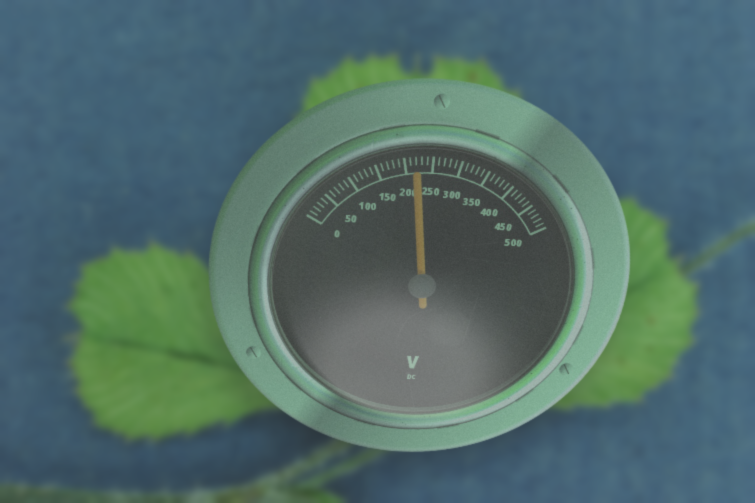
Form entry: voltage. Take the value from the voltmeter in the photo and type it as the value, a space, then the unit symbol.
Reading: 220 V
